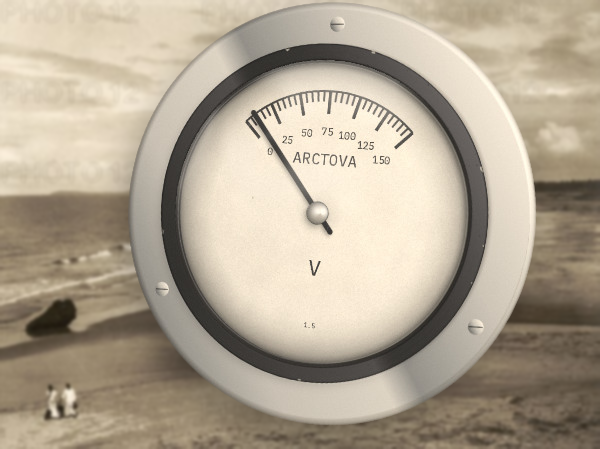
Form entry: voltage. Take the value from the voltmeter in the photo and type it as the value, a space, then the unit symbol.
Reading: 10 V
